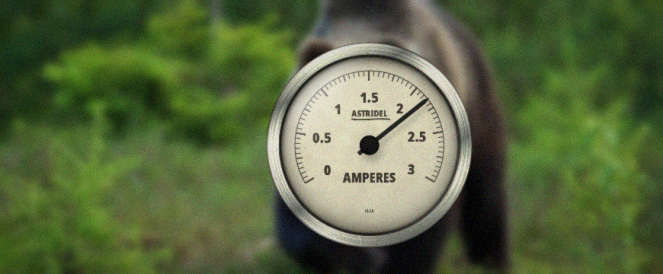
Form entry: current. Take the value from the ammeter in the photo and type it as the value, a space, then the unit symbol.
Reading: 2.15 A
